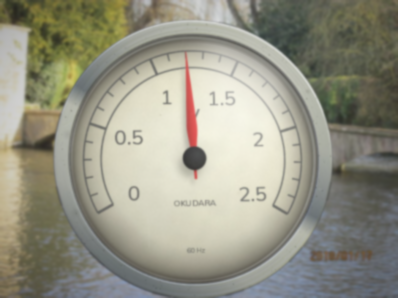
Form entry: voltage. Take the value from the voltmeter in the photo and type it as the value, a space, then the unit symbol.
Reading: 1.2 V
